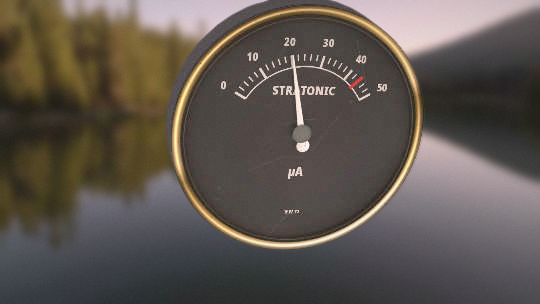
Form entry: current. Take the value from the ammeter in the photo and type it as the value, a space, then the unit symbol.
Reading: 20 µA
